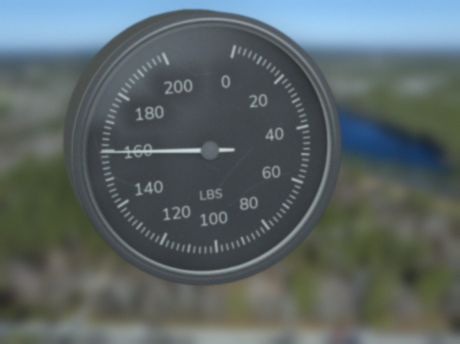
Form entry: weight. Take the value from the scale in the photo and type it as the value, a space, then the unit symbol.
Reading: 160 lb
